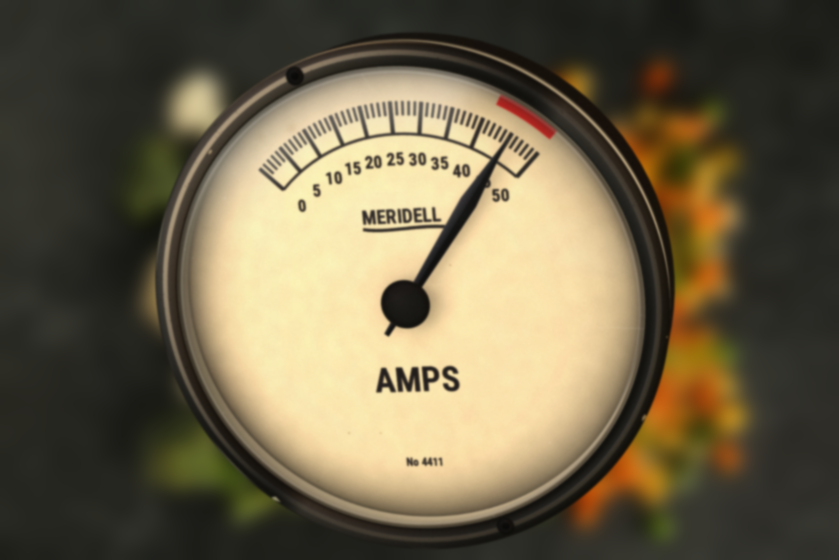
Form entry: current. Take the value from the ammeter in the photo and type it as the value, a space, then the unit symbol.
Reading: 45 A
